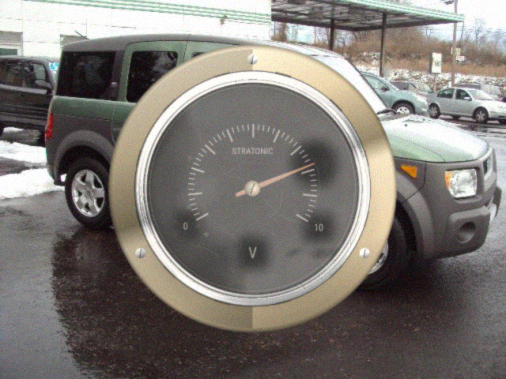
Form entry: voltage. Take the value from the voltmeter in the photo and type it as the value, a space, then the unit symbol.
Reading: 7.8 V
